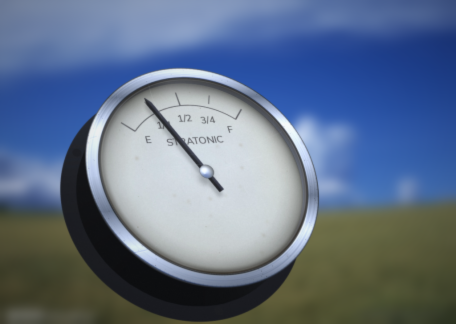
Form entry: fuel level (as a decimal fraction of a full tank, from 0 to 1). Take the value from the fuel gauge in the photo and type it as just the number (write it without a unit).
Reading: 0.25
